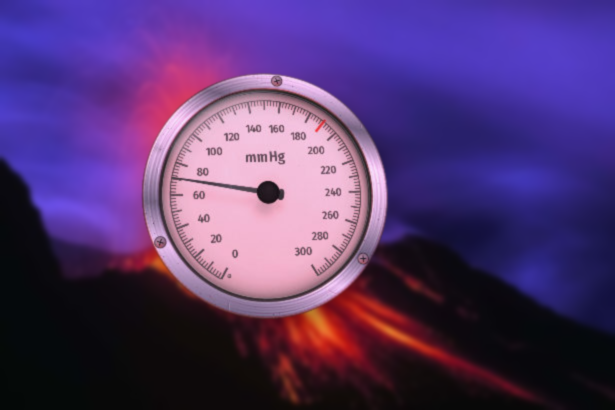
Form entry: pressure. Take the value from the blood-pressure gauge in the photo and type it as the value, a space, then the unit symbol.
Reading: 70 mmHg
